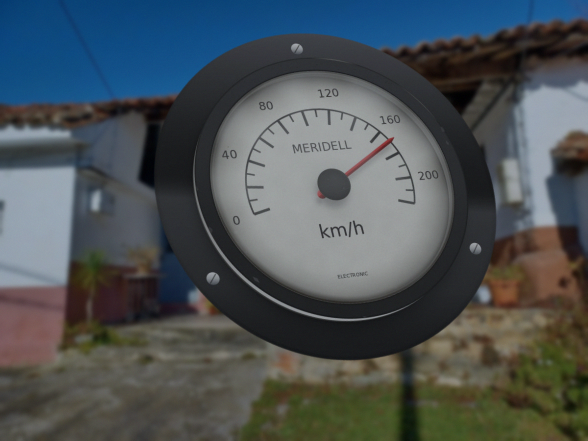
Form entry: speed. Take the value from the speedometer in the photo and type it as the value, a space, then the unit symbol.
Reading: 170 km/h
